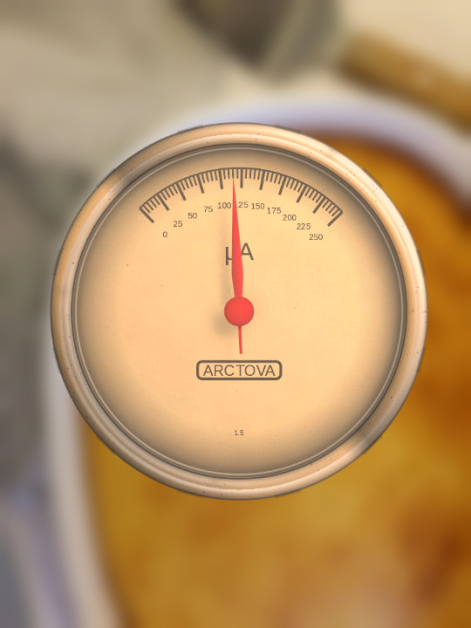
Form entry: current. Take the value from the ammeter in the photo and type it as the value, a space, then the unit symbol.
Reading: 115 µA
